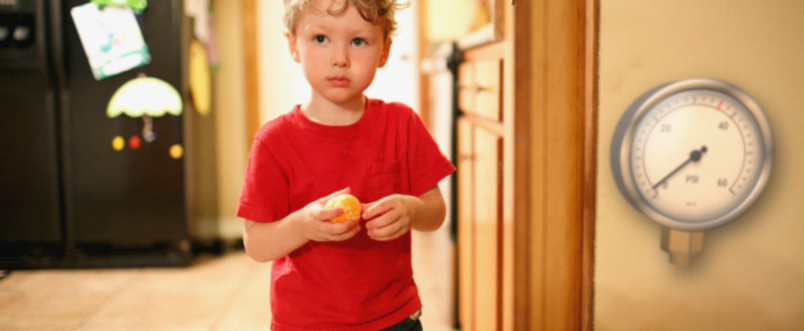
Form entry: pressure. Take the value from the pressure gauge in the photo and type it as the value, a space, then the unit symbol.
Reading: 2 psi
